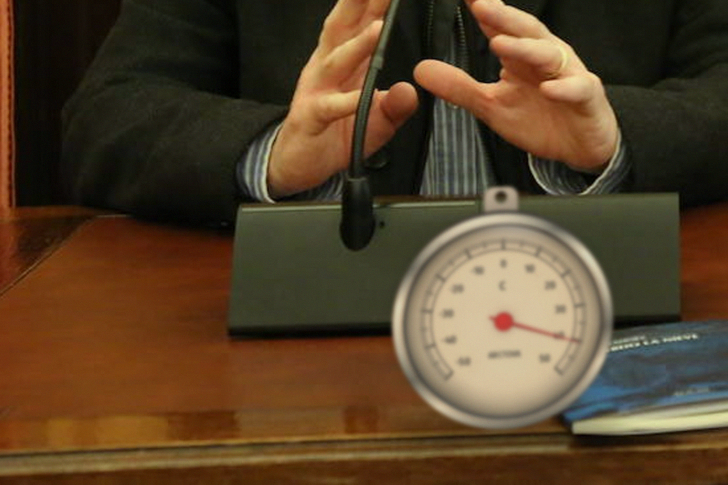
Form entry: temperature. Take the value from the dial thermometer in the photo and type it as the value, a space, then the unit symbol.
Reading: 40 °C
